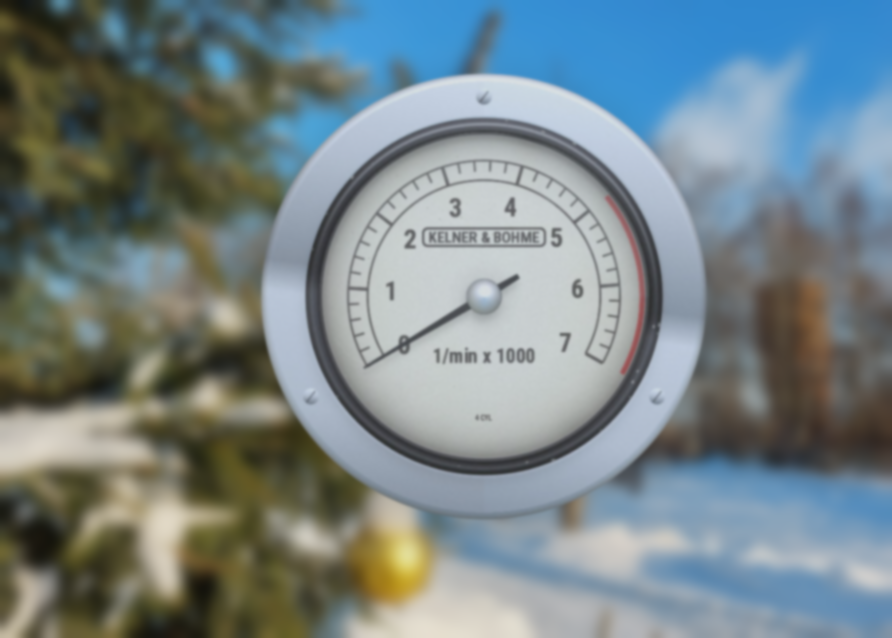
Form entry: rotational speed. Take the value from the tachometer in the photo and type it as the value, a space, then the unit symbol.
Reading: 0 rpm
